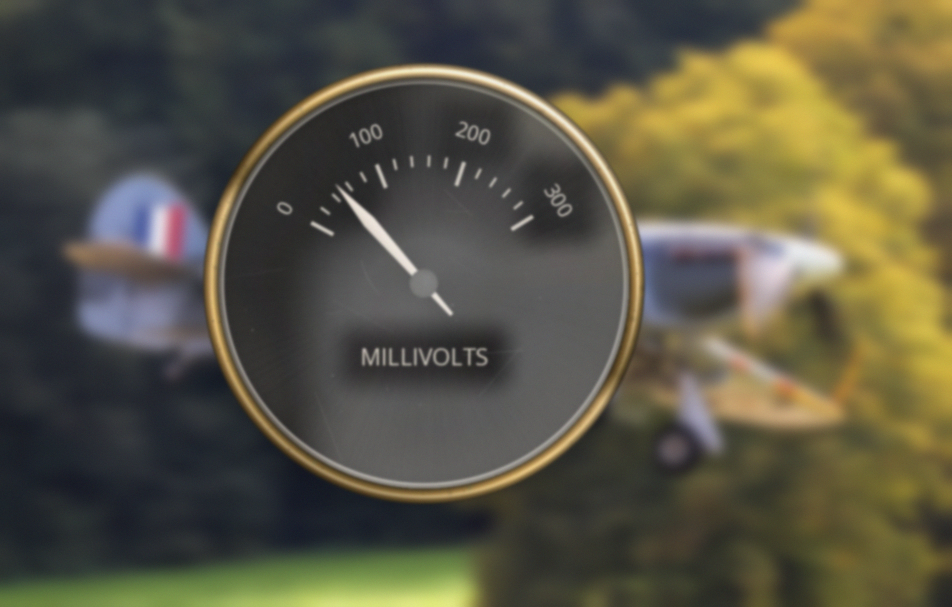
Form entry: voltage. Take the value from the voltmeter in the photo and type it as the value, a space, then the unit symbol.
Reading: 50 mV
